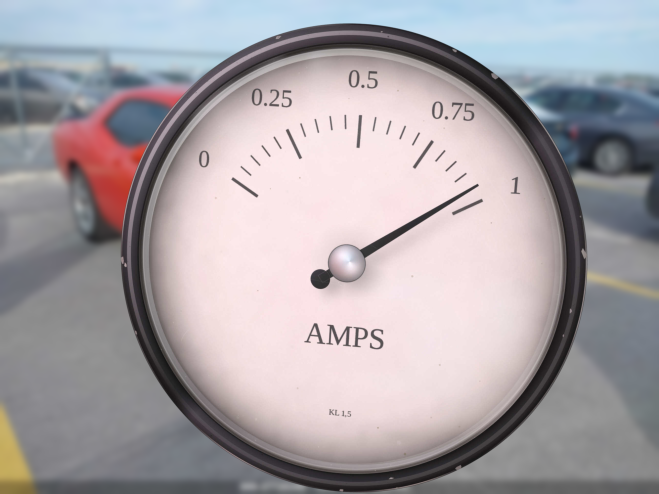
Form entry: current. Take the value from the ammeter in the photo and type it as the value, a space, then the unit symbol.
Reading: 0.95 A
